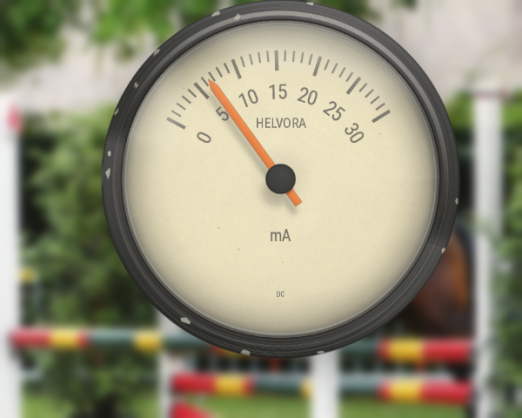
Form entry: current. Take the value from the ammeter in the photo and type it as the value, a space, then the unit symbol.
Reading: 6.5 mA
